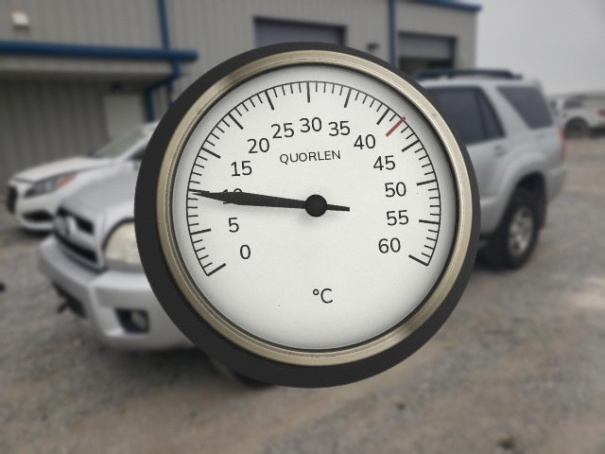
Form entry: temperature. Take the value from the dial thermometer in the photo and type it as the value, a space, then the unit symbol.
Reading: 9.5 °C
